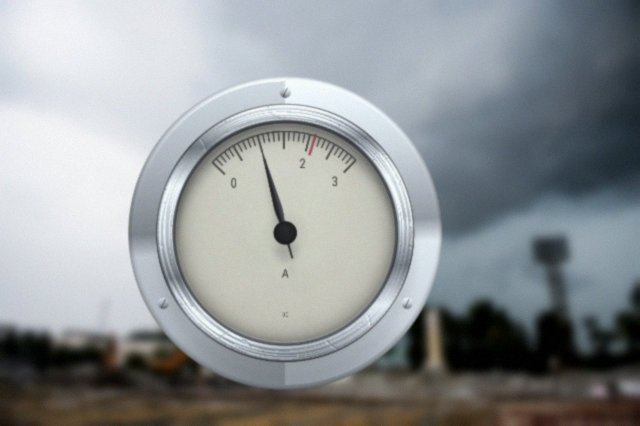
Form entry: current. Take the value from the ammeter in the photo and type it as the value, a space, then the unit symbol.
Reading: 1 A
